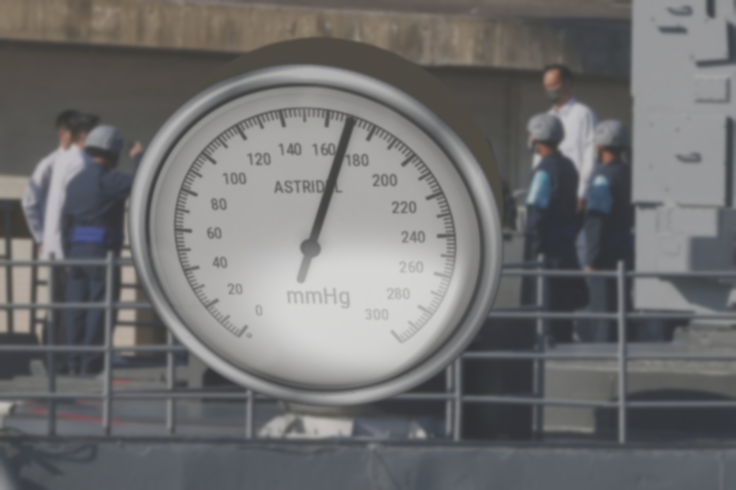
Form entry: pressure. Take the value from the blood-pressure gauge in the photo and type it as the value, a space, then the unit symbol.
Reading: 170 mmHg
